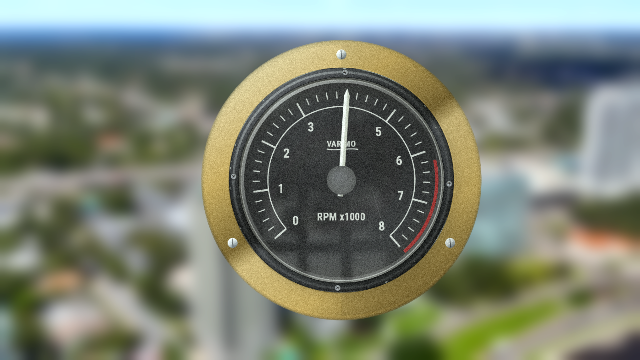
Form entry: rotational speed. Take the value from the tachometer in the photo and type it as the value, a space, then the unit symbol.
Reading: 4000 rpm
